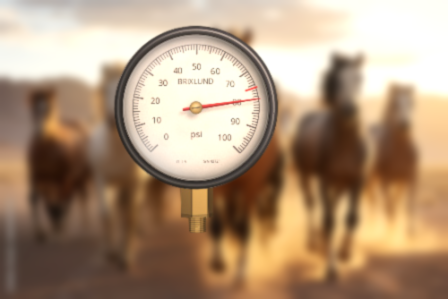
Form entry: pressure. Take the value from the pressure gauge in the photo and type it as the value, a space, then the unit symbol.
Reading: 80 psi
